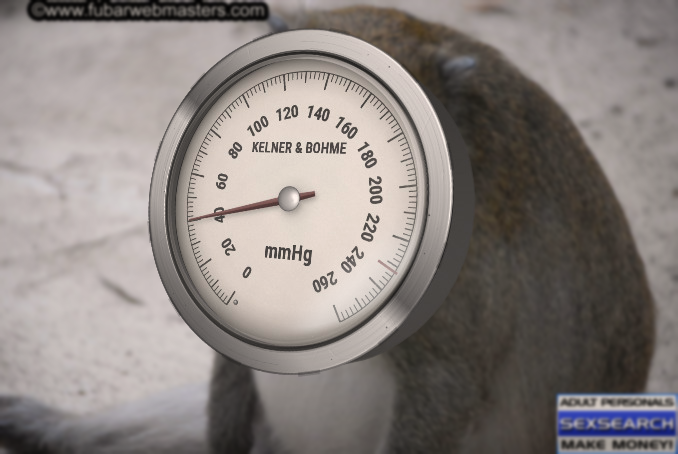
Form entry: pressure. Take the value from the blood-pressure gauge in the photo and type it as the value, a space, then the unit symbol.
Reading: 40 mmHg
